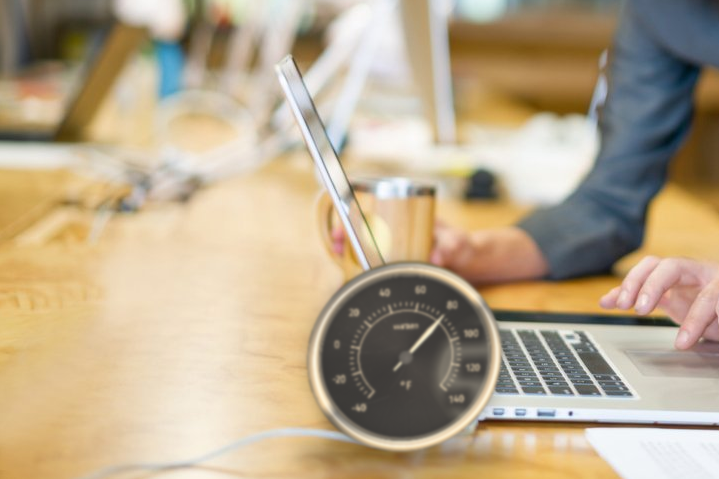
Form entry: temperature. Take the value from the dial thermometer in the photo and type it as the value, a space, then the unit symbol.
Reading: 80 °F
